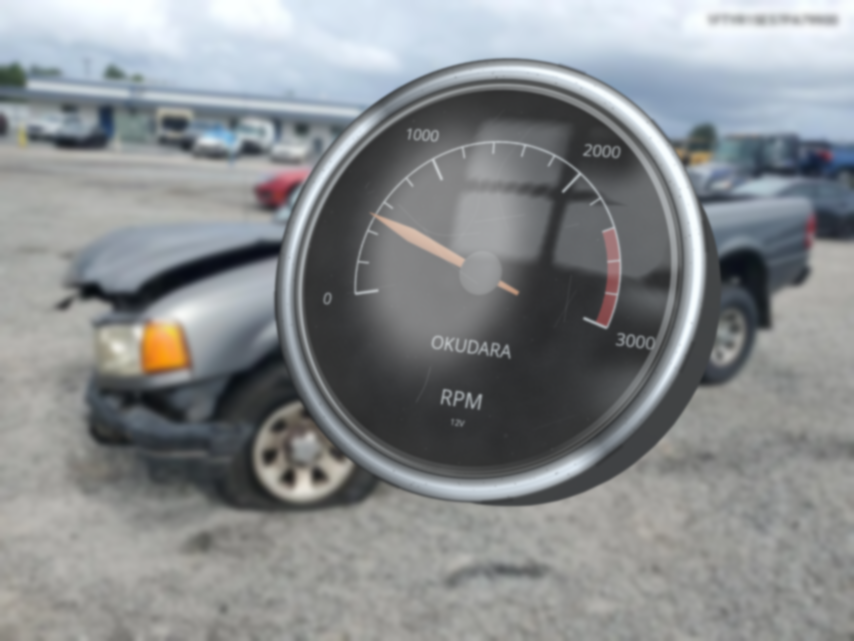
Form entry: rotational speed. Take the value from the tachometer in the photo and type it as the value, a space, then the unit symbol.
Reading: 500 rpm
